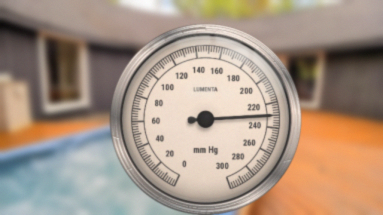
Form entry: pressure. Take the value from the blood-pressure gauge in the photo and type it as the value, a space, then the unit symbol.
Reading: 230 mmHg
